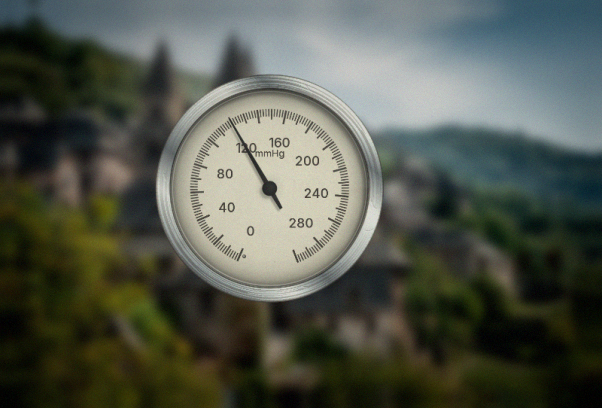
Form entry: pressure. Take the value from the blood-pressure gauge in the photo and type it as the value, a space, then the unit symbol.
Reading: 120 mmHg
